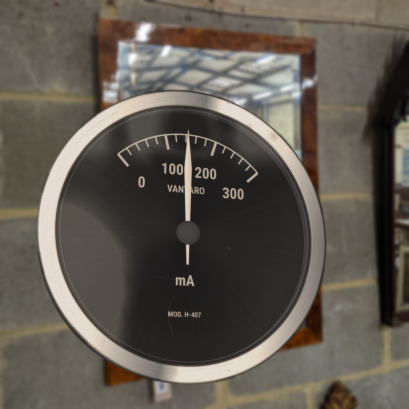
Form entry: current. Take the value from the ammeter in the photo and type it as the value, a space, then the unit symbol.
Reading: 140 mA
